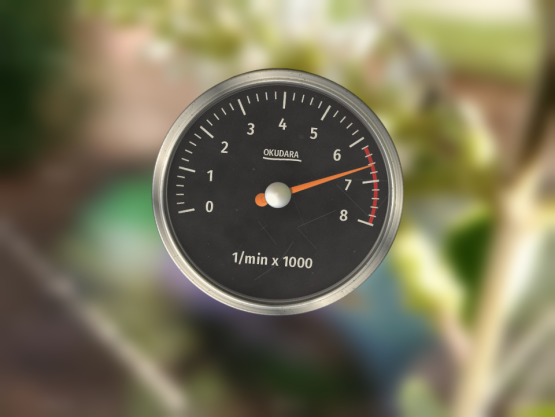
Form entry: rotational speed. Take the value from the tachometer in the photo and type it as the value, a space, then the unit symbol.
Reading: 6600 rpm
